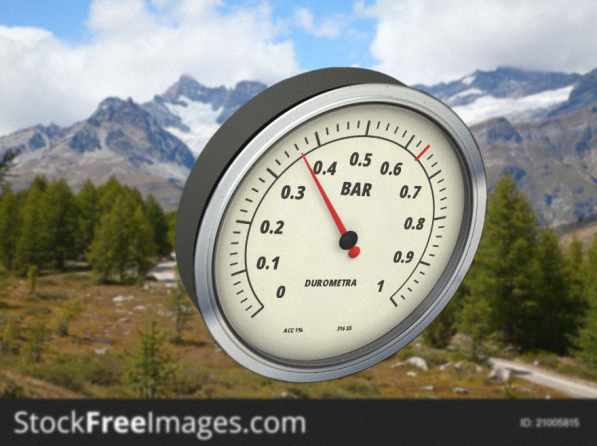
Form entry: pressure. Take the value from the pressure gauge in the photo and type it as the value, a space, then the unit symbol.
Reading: 0.36 bar
